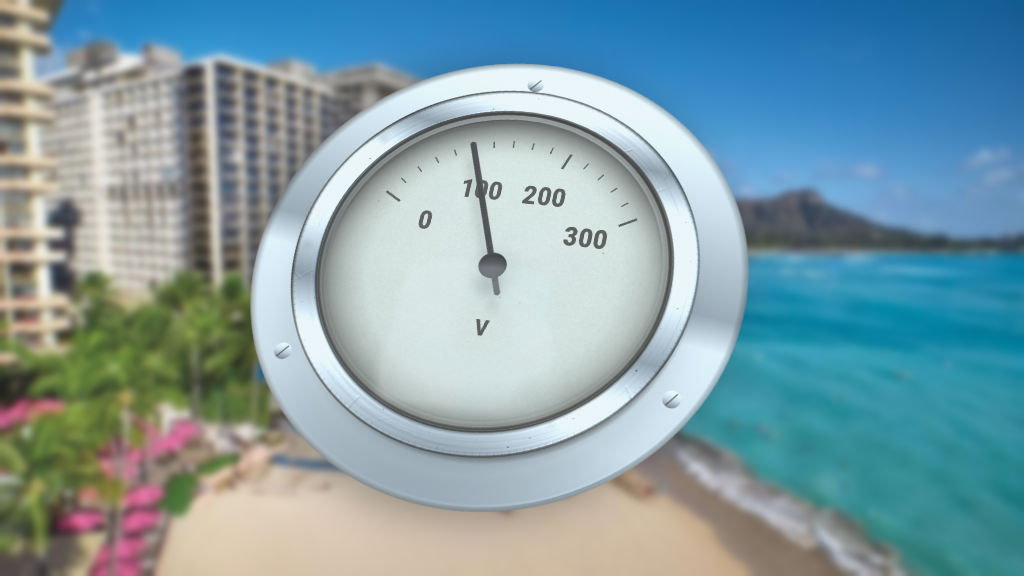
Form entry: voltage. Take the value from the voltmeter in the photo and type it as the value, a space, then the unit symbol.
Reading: 100 V
